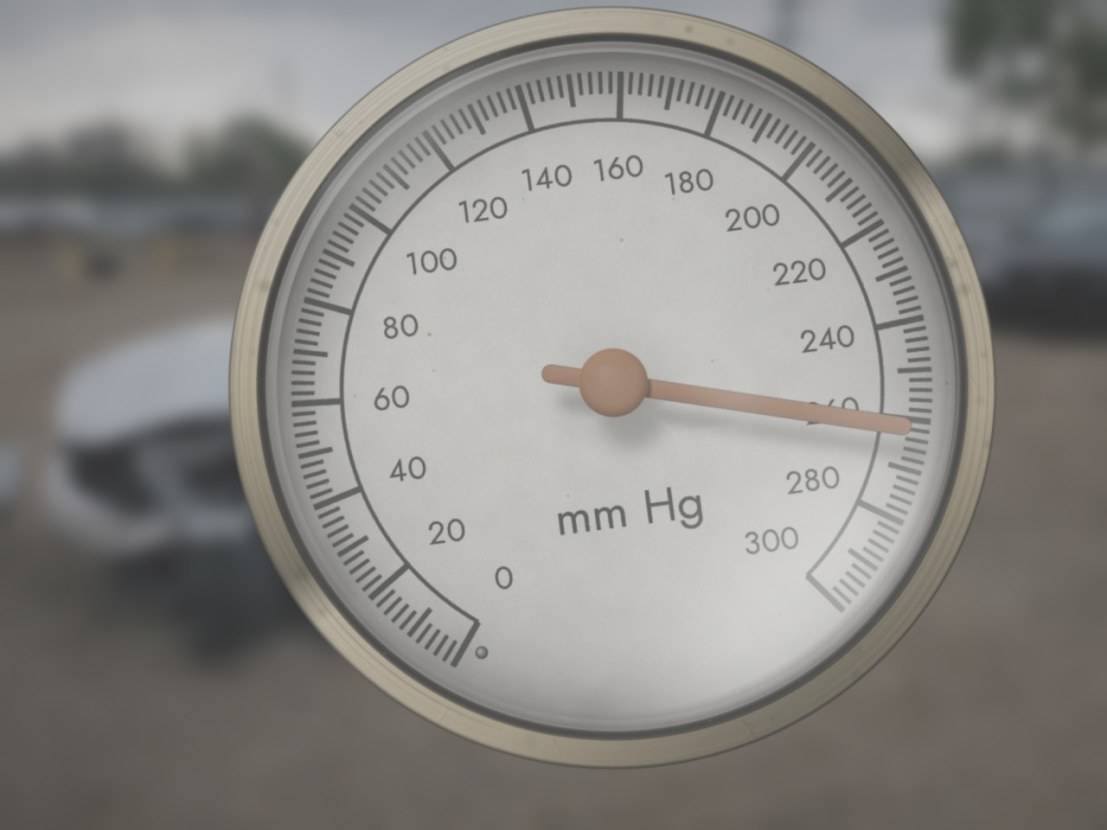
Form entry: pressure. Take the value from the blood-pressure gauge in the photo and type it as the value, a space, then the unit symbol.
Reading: 262 mmHg
